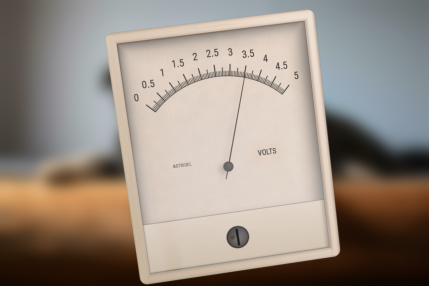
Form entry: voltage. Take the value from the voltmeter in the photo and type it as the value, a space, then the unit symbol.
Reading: 3.5 V
